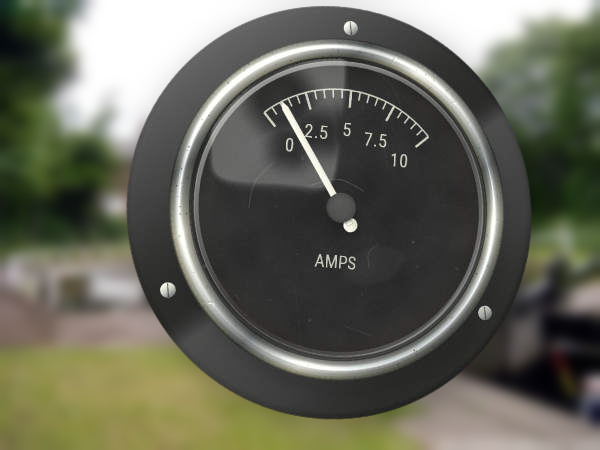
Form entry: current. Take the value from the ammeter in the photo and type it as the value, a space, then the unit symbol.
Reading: 1 A
